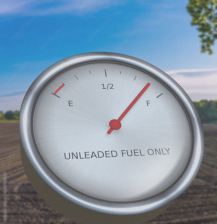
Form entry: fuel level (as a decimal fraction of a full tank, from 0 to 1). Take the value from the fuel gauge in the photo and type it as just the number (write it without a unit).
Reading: 0.875
